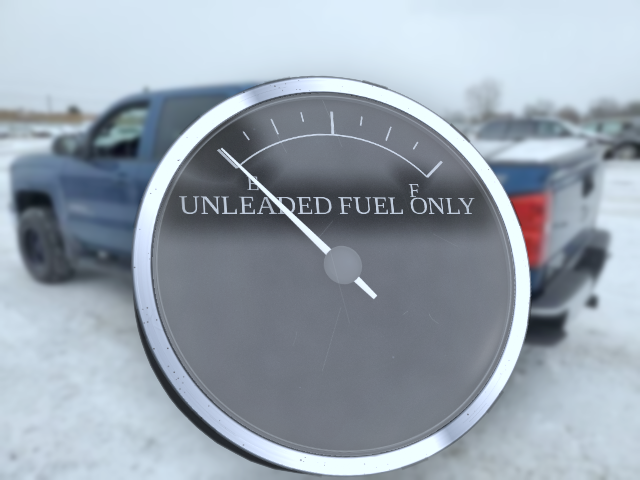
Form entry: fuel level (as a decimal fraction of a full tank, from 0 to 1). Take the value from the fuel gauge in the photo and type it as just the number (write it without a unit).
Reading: 0
